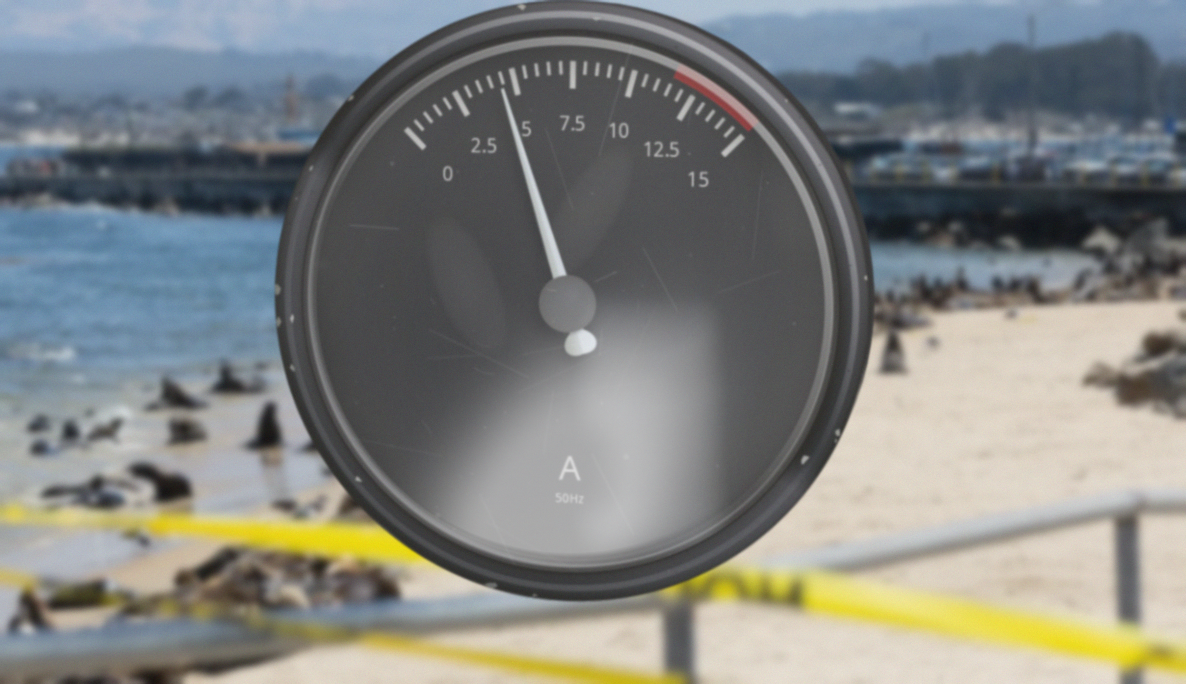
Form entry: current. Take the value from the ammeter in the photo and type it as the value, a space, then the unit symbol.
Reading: 4.5 A
